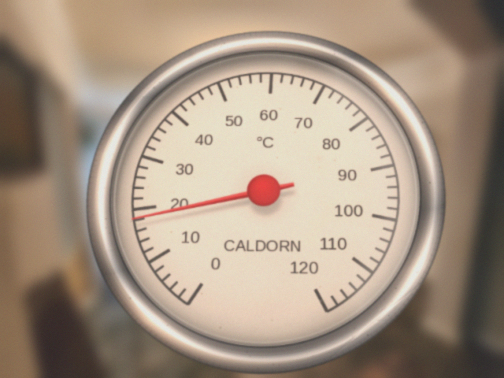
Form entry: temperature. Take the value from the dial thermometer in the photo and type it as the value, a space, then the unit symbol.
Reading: 18 °C
